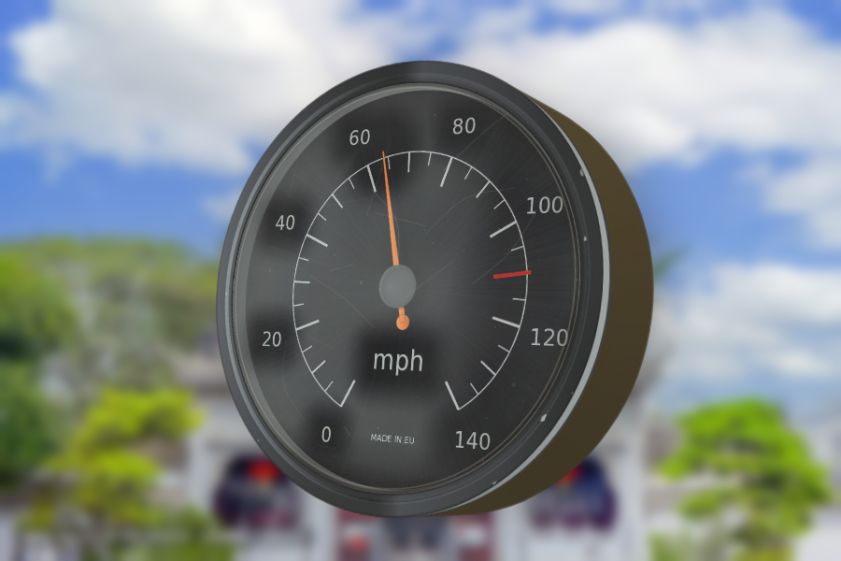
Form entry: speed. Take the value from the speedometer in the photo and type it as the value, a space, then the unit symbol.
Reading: 65 mph
